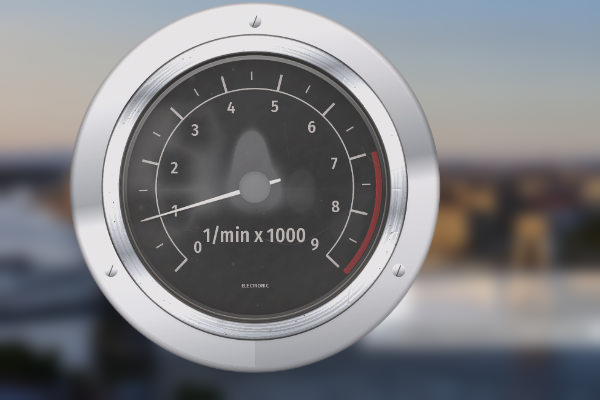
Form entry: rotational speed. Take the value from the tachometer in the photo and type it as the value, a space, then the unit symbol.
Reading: 1000 rpm
